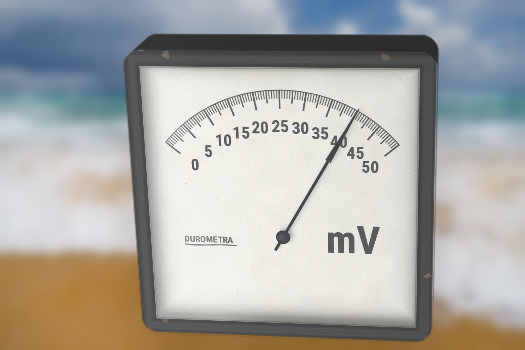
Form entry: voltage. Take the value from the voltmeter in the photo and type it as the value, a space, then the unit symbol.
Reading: 40 mV
